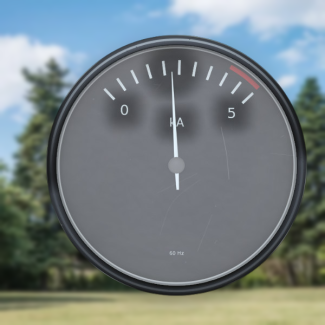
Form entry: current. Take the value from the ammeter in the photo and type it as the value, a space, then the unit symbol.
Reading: 2.25 kA
